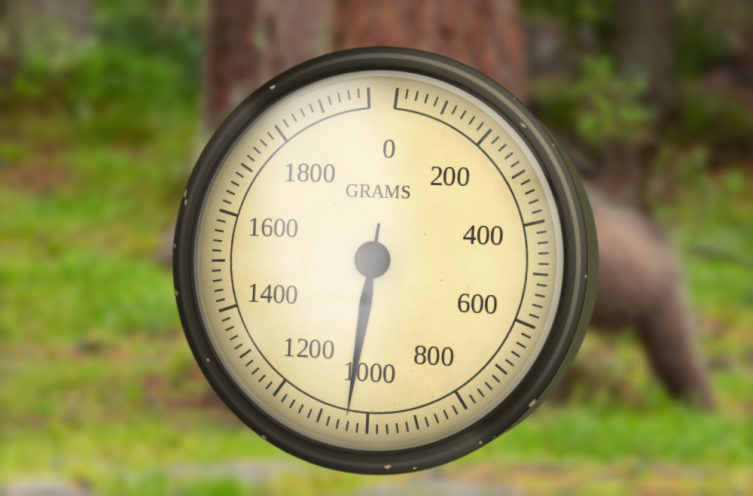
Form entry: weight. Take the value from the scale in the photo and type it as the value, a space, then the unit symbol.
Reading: 1040 g
